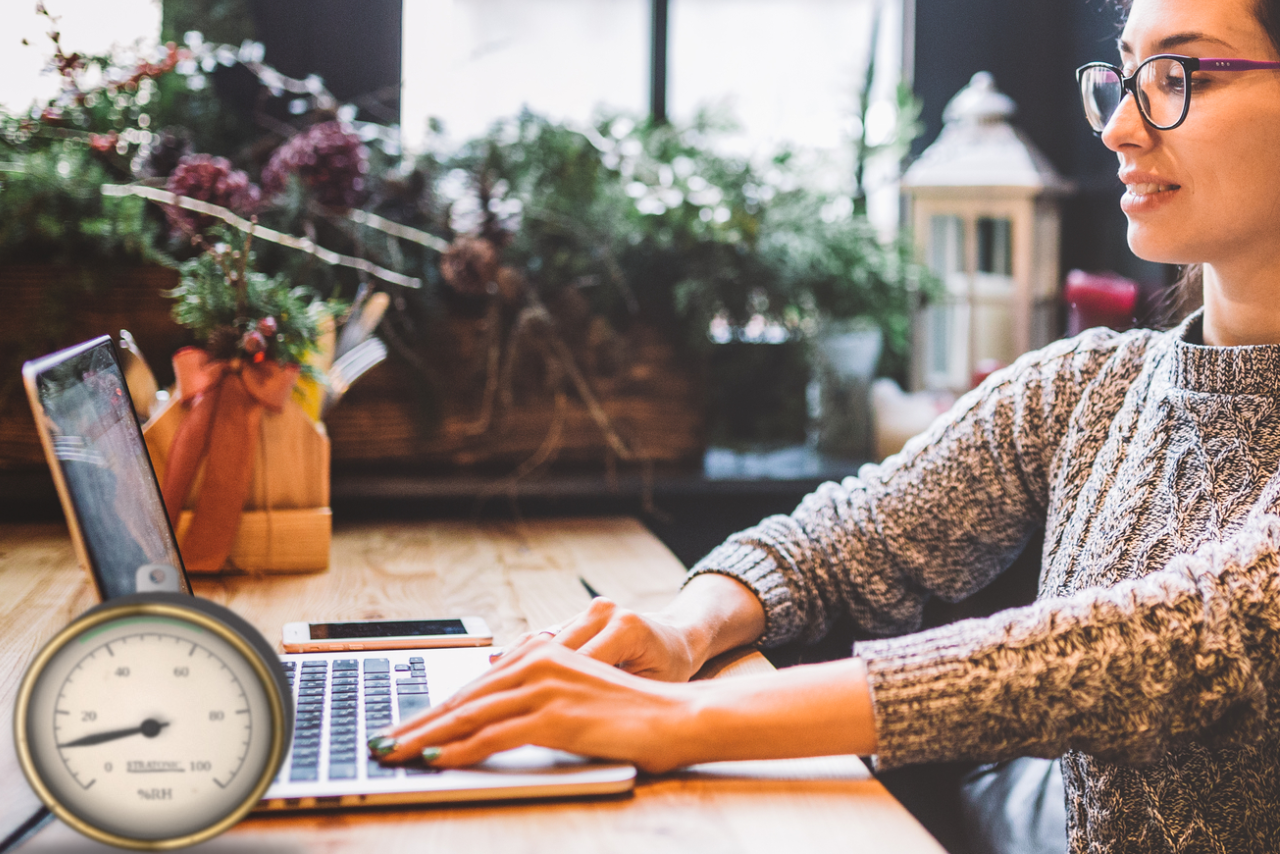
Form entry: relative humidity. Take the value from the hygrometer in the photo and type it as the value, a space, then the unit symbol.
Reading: 12 %
